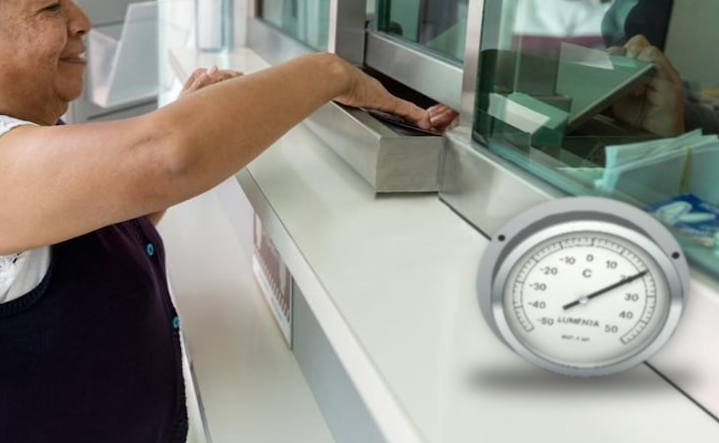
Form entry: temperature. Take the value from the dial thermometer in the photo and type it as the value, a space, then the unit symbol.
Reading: 20 °C
